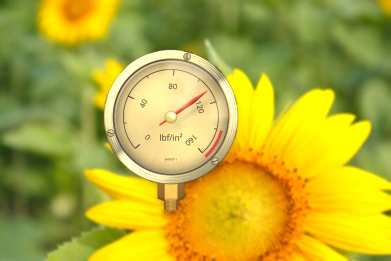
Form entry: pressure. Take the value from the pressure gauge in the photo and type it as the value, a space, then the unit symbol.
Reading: 110 psi
